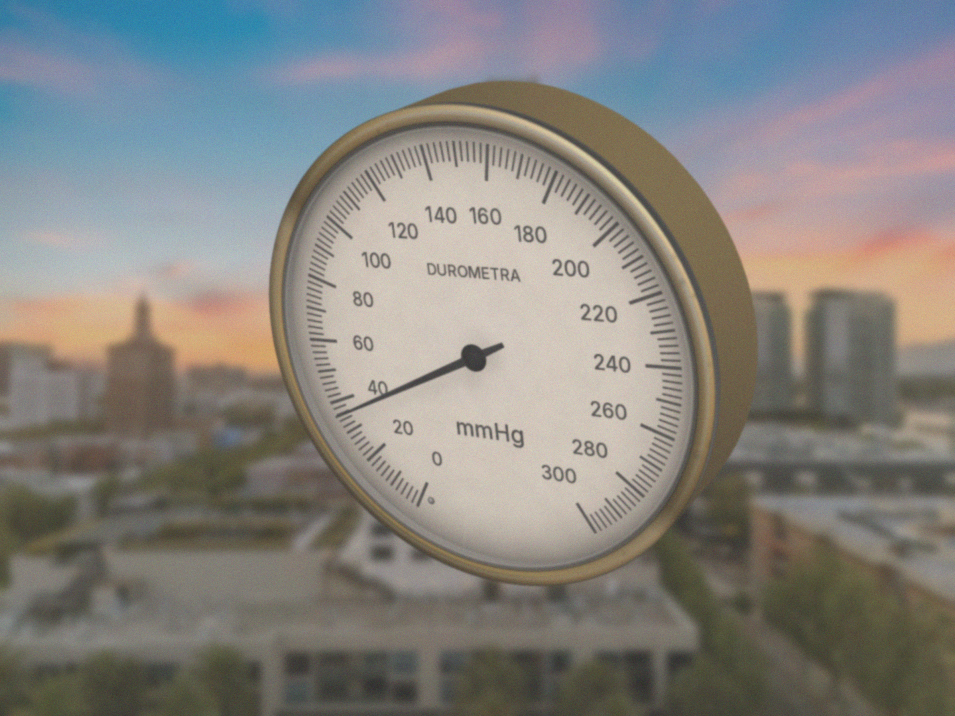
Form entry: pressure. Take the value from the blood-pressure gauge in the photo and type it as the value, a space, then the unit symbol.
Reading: 36 mmHg
